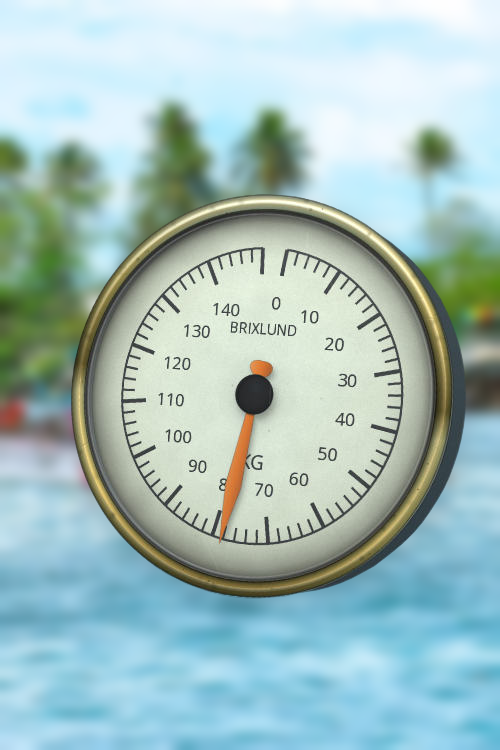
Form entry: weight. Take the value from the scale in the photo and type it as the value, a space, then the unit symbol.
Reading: 78 kg
